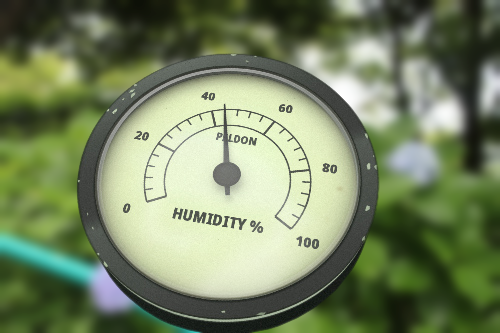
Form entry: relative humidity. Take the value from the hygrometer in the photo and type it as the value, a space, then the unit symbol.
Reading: 44 %
